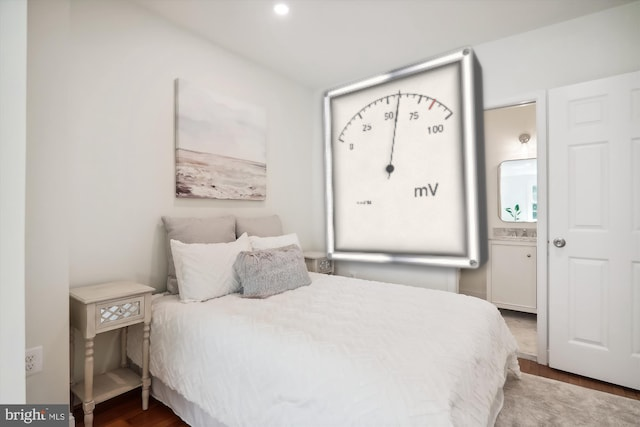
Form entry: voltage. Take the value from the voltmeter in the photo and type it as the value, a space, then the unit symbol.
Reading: 60 mV
